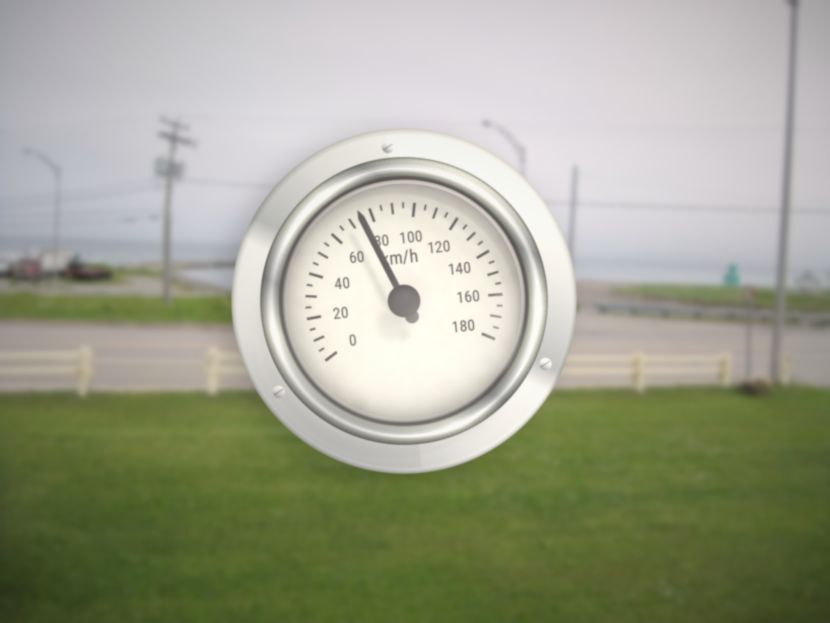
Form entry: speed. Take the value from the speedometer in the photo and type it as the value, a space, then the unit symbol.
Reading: 75 km/h
